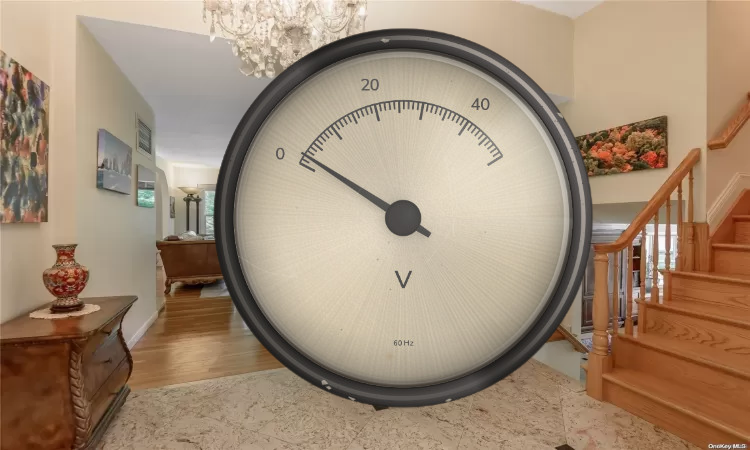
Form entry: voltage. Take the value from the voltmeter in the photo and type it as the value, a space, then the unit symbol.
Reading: 2 V
